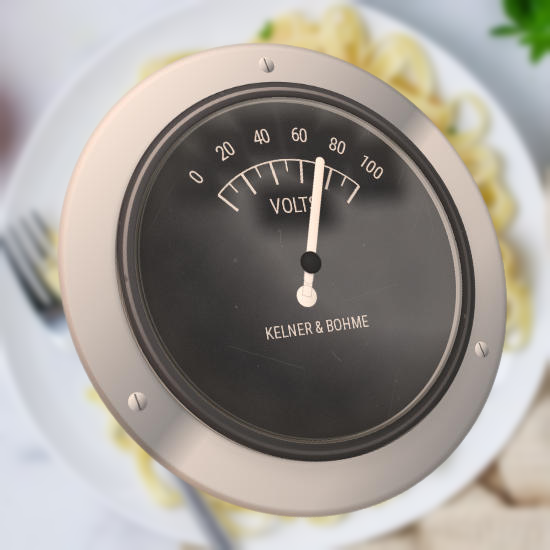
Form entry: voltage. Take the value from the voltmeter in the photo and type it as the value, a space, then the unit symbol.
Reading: 70 V
